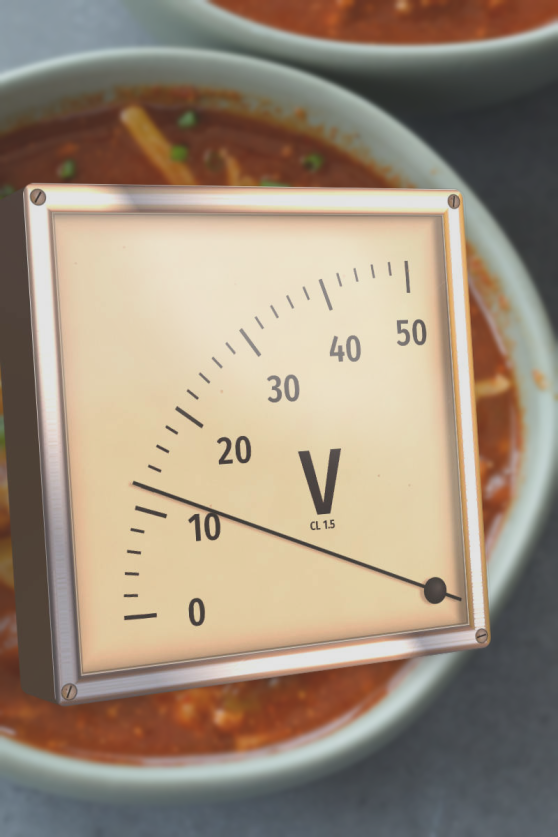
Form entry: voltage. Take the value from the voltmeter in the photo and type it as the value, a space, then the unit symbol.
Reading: 12 V
